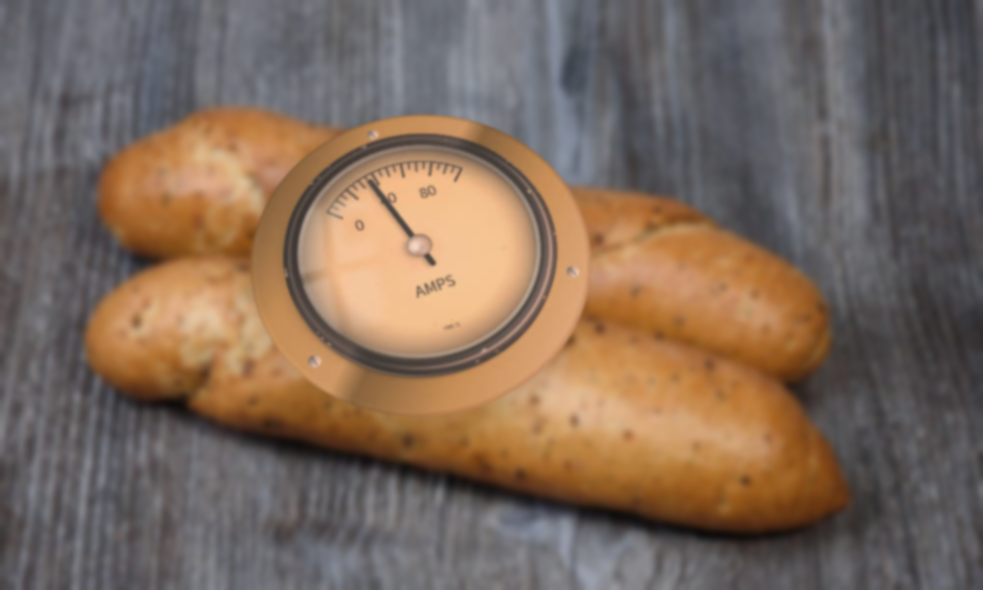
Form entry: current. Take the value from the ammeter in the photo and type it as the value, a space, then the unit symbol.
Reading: 35 A
